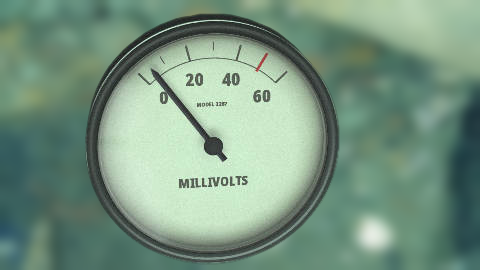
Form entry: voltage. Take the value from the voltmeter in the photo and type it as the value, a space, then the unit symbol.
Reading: 5 mV
